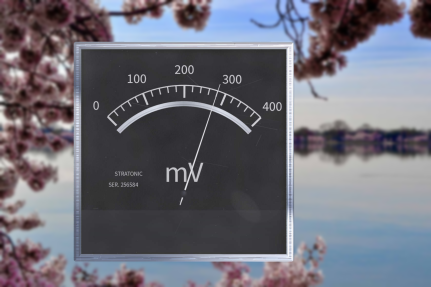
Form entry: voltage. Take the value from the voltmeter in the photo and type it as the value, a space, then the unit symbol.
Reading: 280 mV
